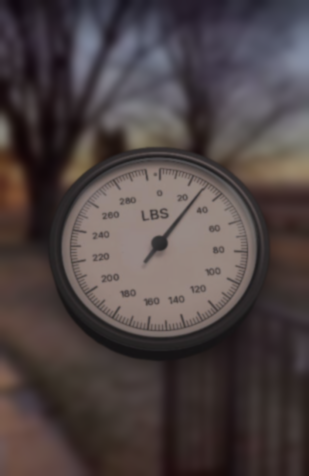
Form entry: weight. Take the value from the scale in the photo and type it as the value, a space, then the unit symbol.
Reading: 30 lb
